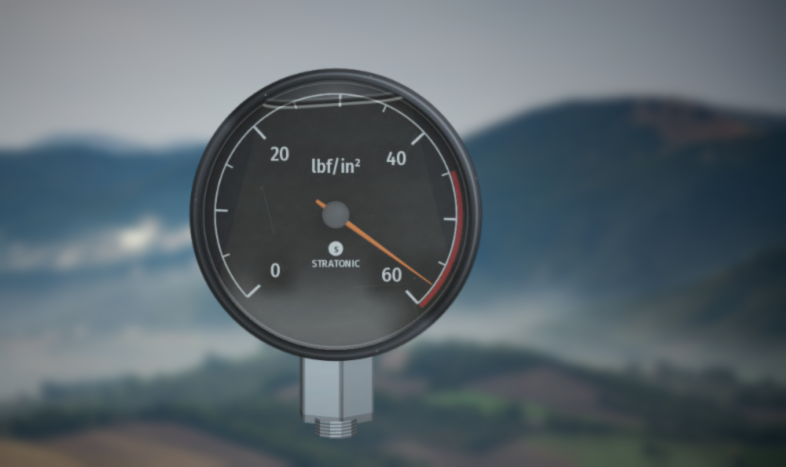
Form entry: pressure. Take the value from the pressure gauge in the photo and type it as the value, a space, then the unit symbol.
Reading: 57.5 psi
